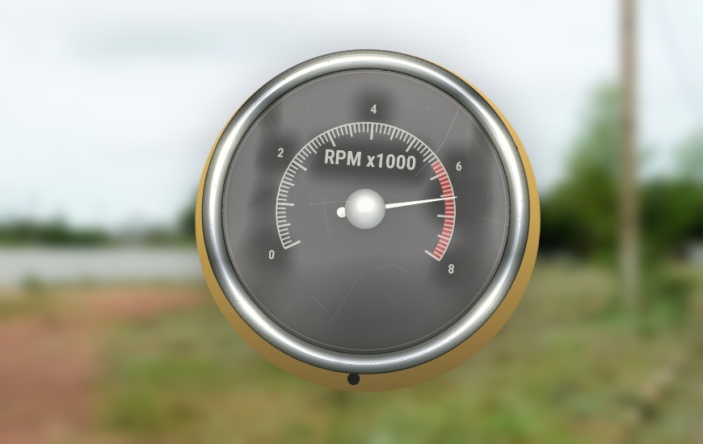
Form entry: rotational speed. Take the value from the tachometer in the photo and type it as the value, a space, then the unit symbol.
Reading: 6600 rpm
